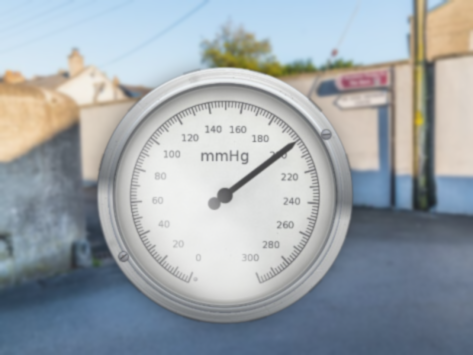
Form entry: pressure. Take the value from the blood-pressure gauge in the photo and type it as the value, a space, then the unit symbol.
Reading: 200 mmHg
